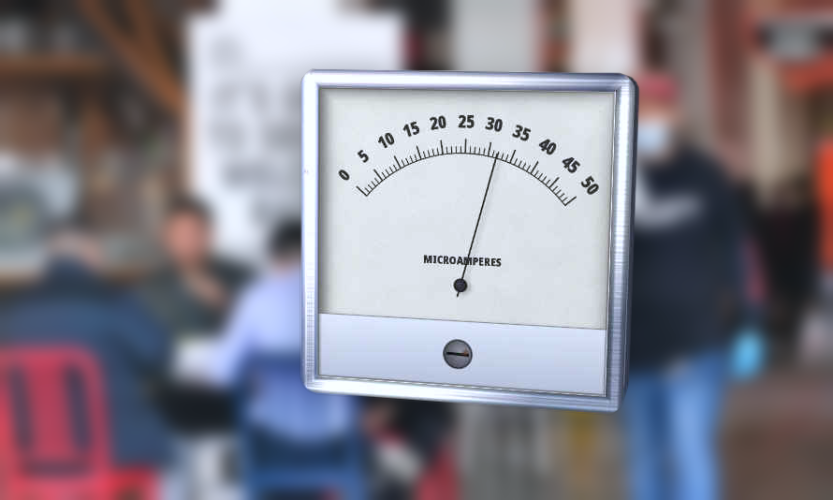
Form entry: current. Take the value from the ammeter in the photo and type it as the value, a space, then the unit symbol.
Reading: 32 µA
